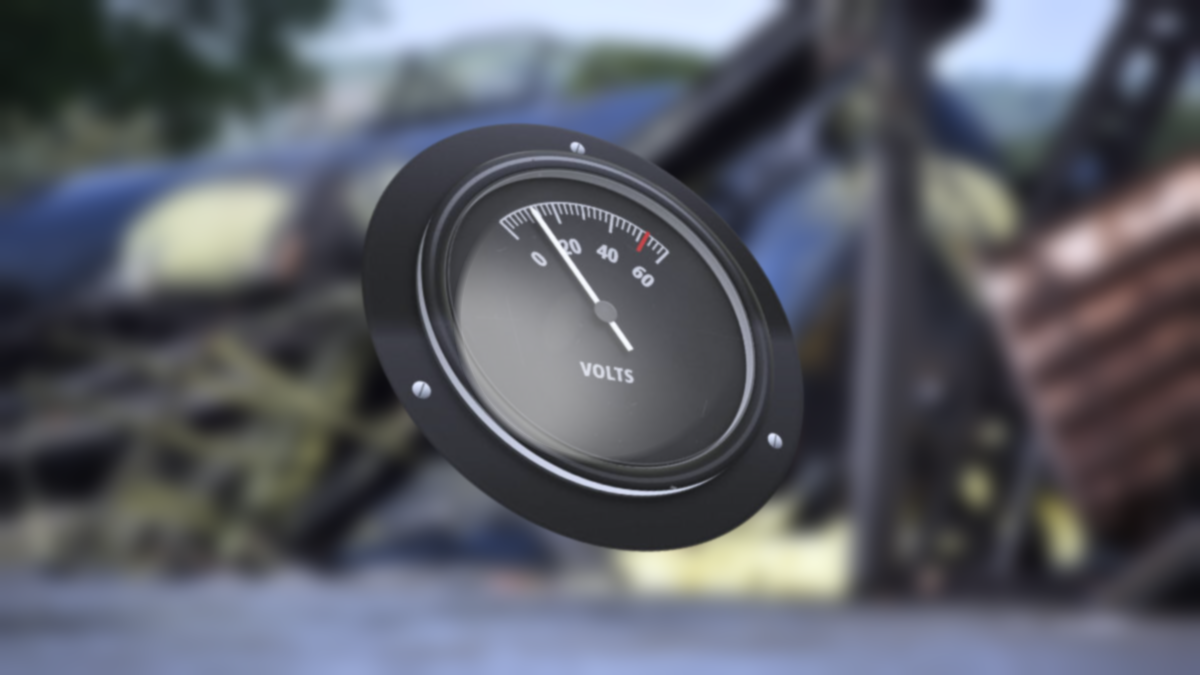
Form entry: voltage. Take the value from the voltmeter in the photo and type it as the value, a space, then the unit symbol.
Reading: 10 V
